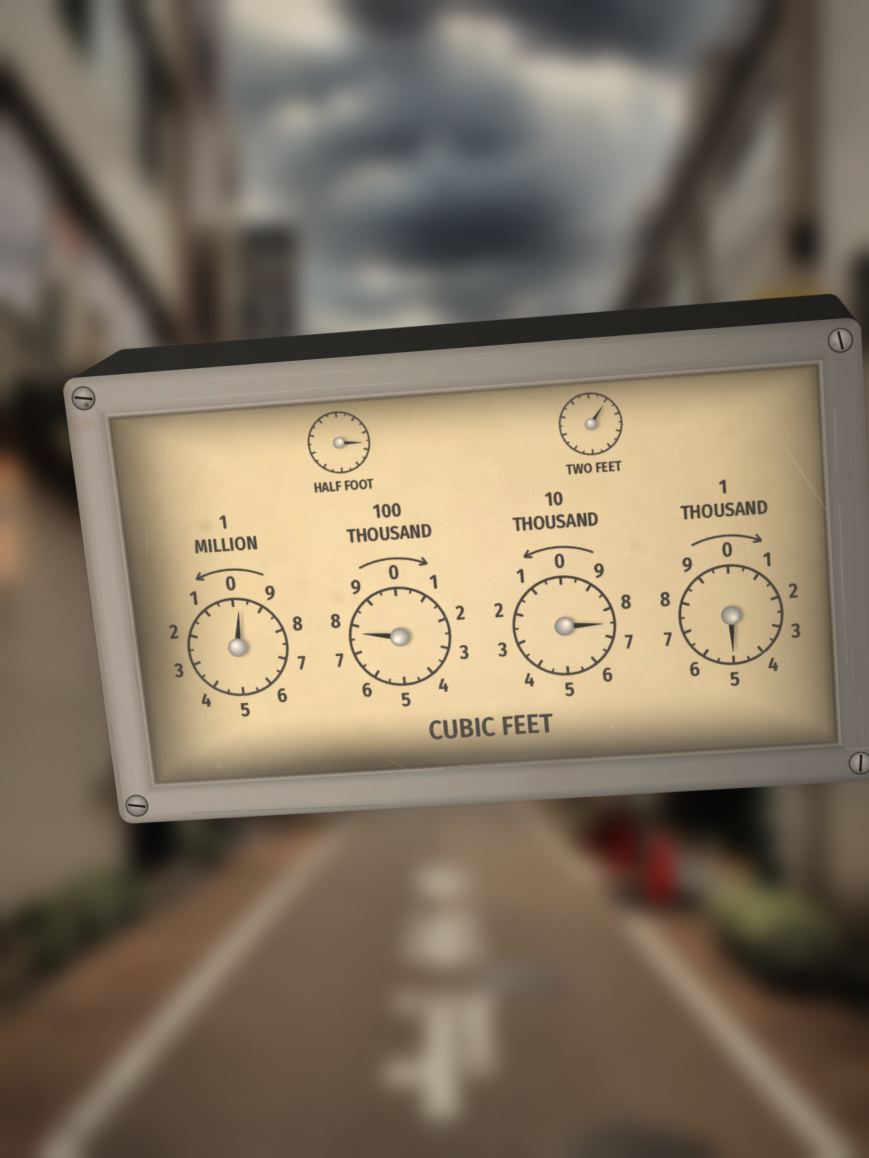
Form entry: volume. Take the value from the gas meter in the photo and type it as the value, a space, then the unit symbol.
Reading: 977500 ft³
